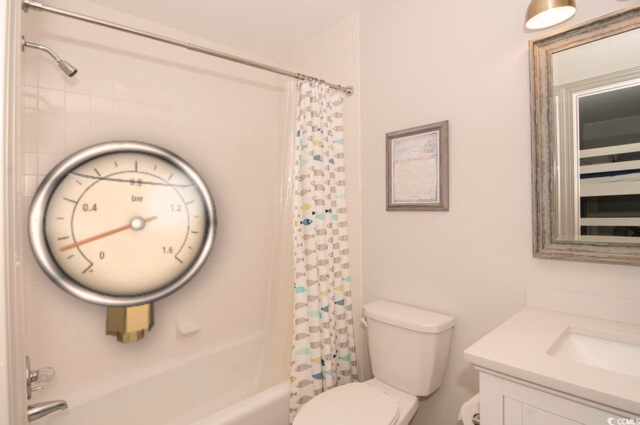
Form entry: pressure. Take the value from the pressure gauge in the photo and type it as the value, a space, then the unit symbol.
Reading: 0.15 bar
